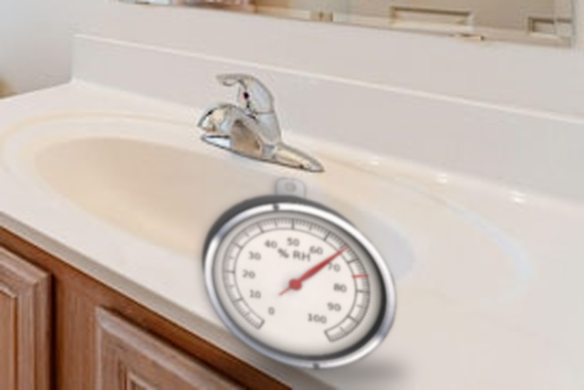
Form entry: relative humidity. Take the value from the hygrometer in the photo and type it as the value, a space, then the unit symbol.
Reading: 65 %
